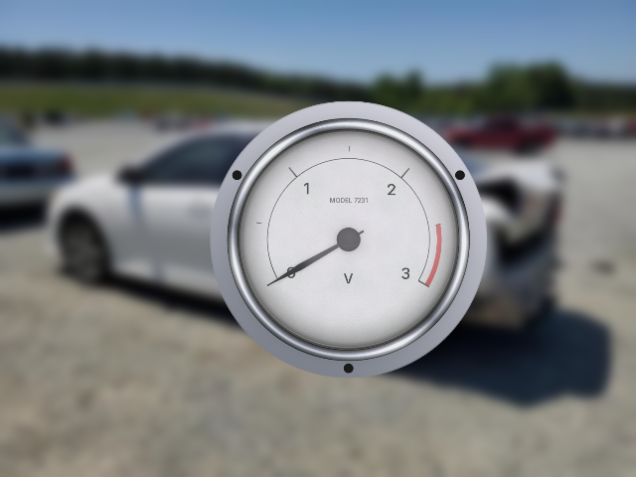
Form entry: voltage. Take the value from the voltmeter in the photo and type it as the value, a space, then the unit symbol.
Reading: 0 V
